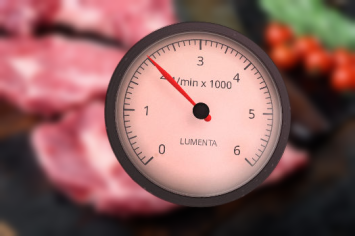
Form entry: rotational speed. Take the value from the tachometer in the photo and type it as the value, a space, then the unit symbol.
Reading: 2000 rpm
